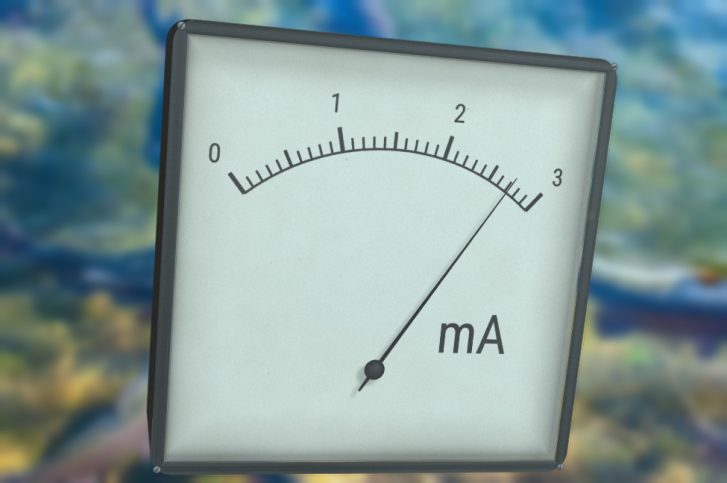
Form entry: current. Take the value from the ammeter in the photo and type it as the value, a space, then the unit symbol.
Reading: 2.7 mA
